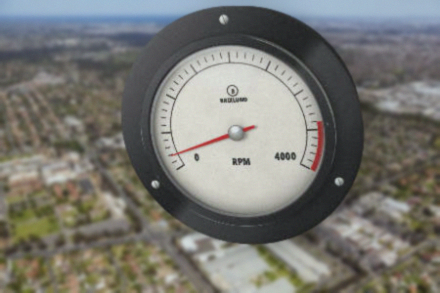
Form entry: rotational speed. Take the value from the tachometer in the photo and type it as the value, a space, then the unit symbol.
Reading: 200 rpm
